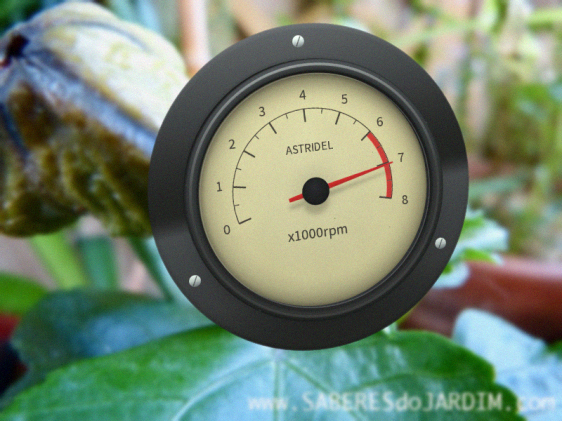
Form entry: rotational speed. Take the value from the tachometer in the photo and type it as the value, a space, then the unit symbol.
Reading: 7000 rpm
